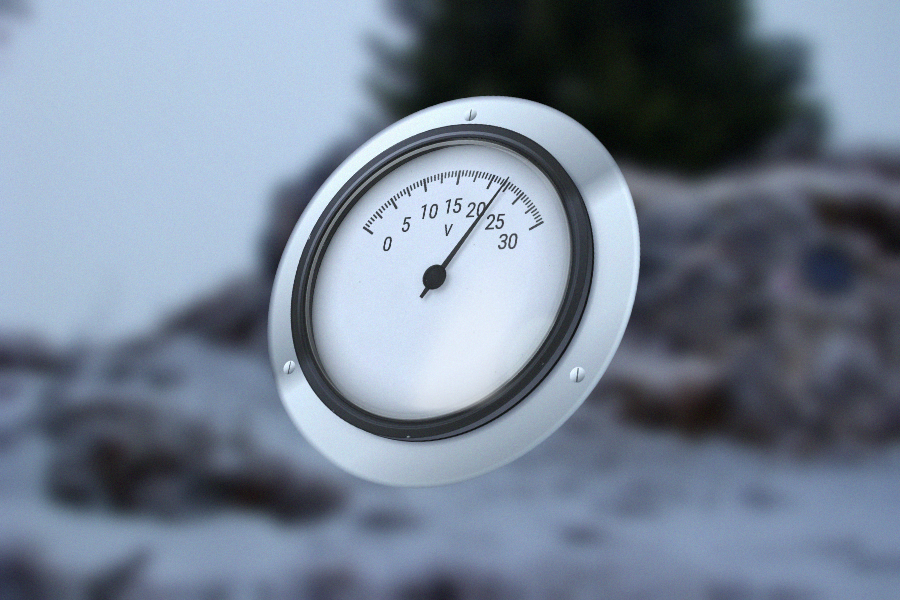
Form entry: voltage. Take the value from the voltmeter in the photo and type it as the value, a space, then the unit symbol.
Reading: 22.5 V
